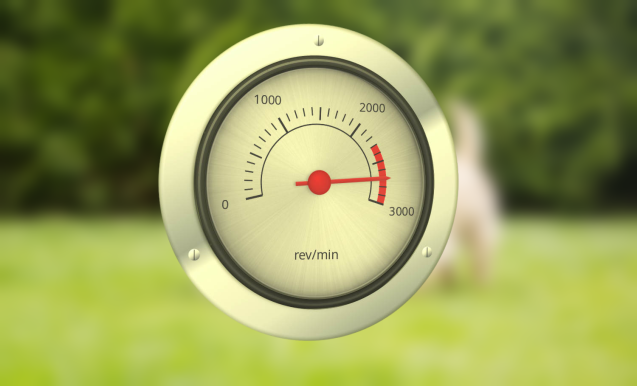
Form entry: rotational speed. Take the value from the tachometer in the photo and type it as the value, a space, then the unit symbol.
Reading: 2700 rpm
